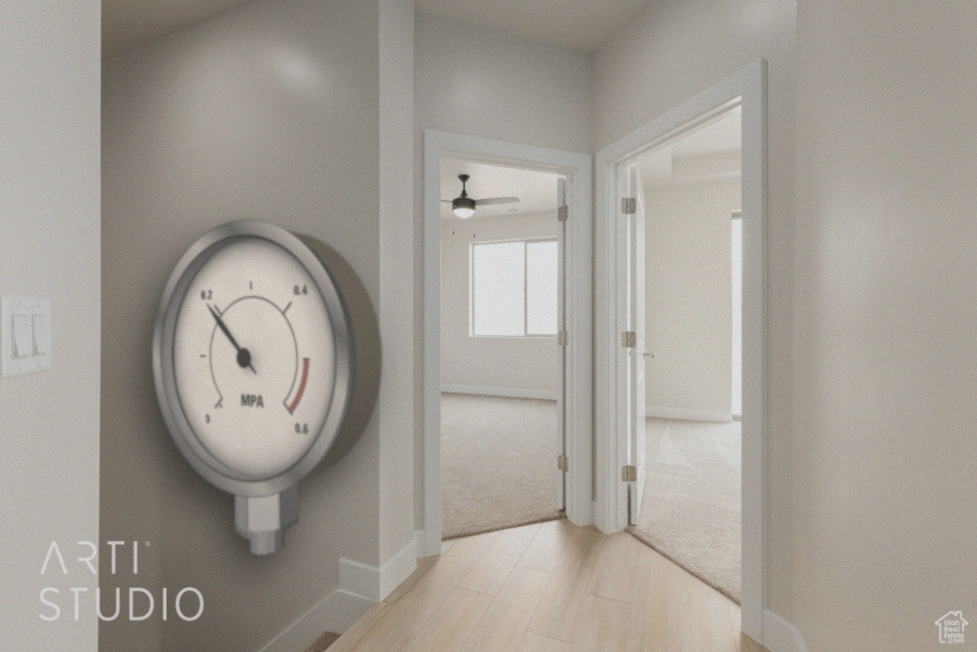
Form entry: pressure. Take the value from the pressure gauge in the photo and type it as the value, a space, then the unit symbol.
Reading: 0.2 MPa
